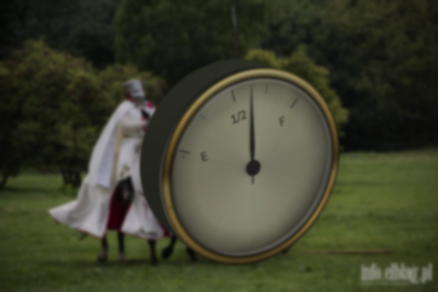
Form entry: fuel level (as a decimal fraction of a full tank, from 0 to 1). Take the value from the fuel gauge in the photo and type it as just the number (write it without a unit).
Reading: 0.625
